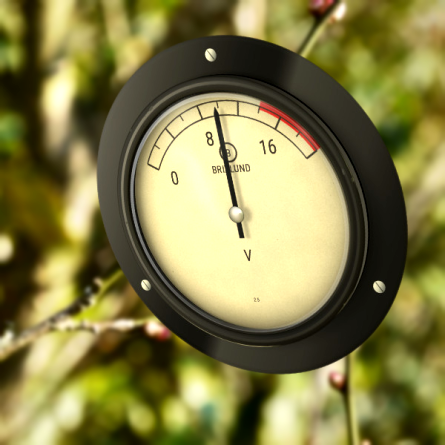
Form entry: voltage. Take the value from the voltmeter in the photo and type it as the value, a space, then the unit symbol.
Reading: 10 V
